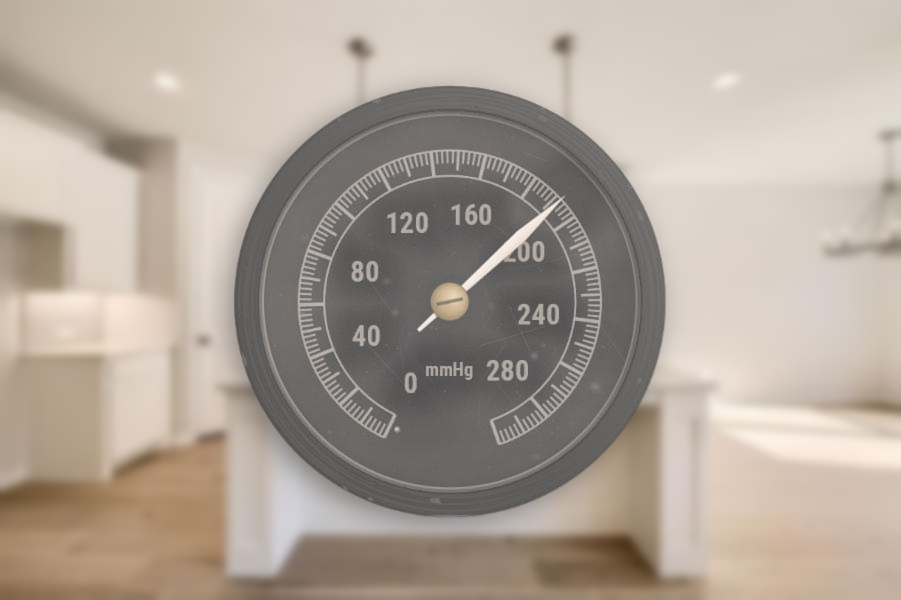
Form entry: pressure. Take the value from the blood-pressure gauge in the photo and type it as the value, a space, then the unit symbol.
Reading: 192 mmHg
